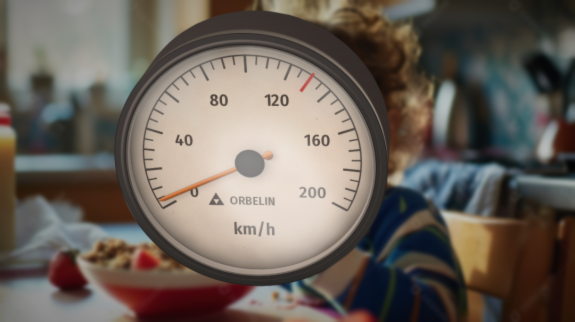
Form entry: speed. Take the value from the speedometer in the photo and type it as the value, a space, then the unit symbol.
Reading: 5 km/h
